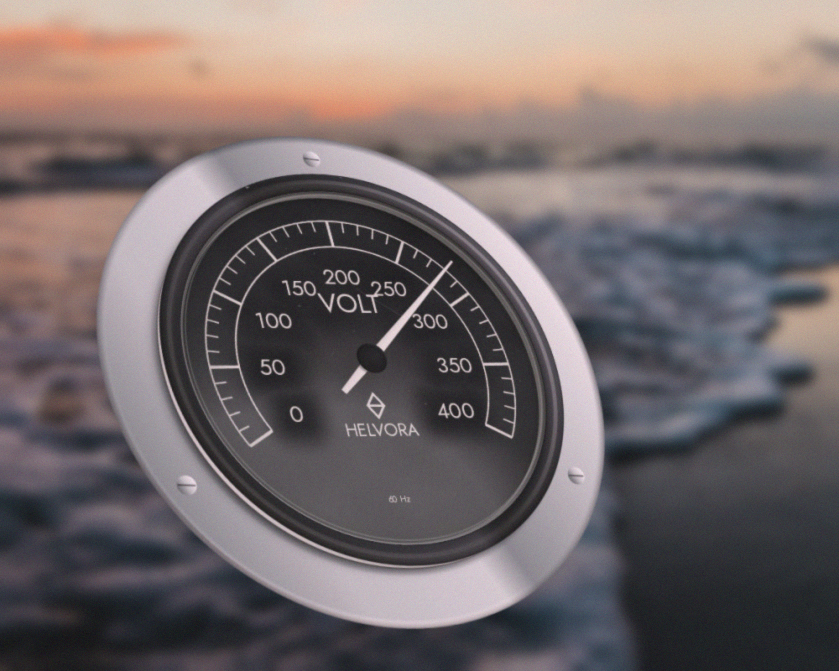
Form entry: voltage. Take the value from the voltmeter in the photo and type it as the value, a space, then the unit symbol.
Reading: 280 V
